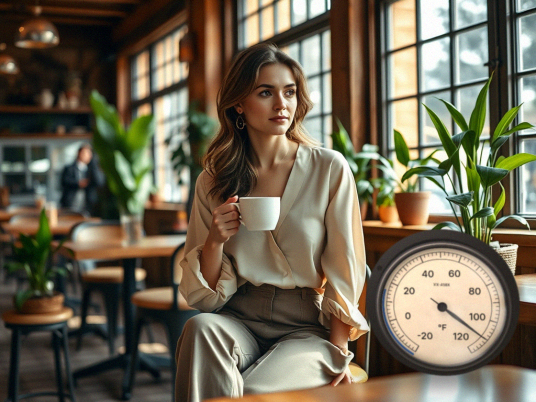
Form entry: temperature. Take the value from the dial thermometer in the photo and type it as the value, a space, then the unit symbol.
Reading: 110 °F
